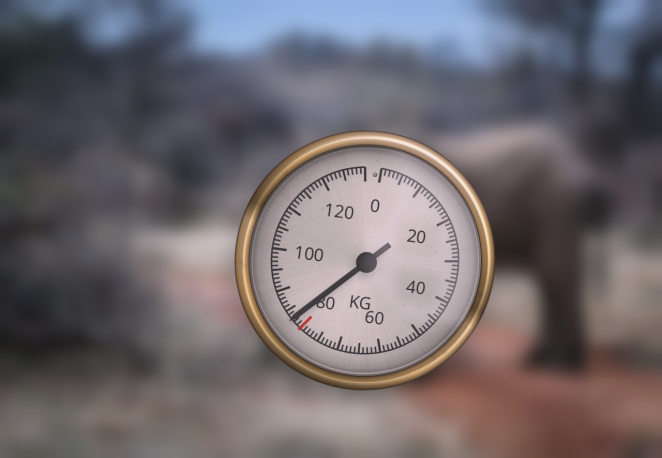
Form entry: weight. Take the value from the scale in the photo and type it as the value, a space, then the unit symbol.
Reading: 83 kg
